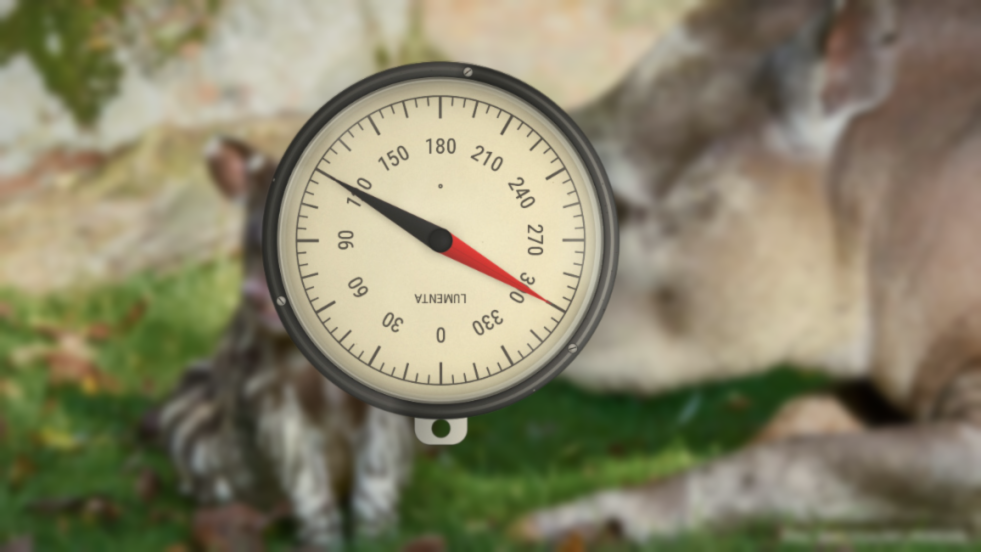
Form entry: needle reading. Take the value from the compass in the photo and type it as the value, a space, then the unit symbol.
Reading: 300 °
